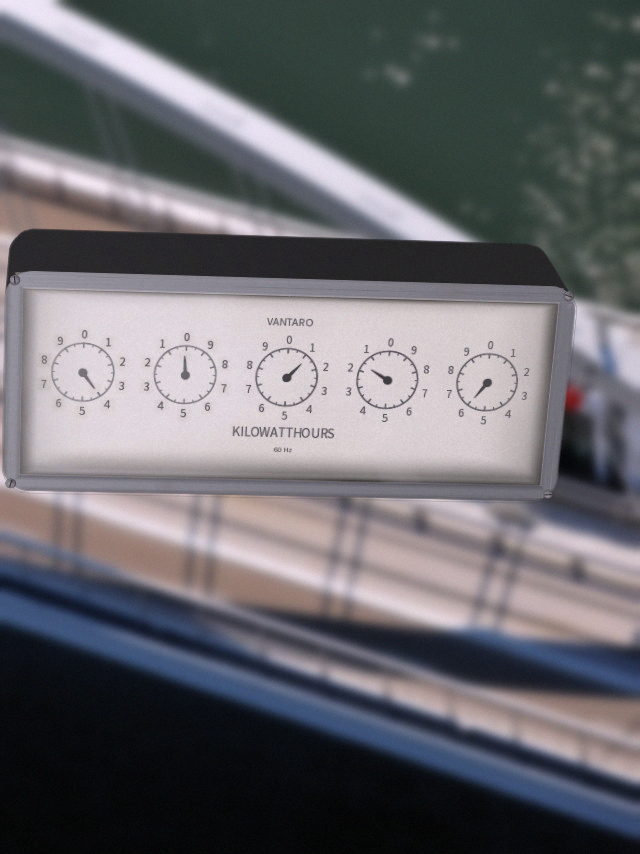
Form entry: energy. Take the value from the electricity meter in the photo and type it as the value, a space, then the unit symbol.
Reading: 40116 kWh
